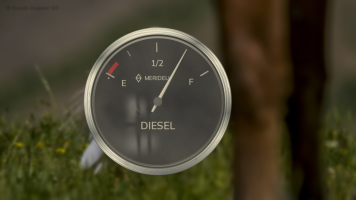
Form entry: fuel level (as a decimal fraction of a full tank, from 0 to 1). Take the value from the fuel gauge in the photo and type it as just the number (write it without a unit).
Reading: 0.75
